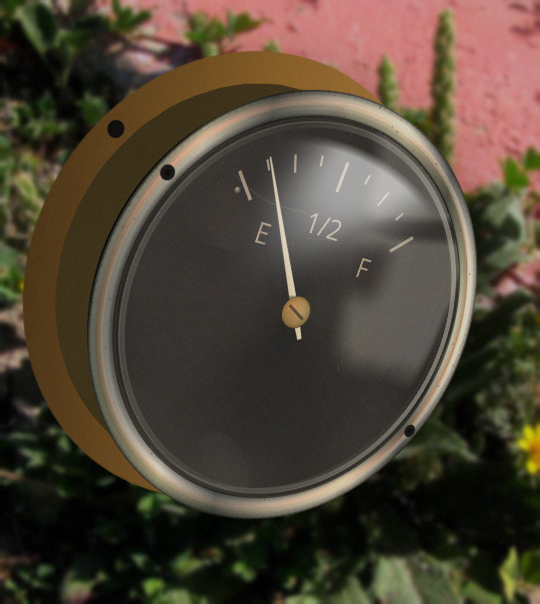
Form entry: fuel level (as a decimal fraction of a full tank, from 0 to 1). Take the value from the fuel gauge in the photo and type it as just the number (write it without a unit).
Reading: 0.125
